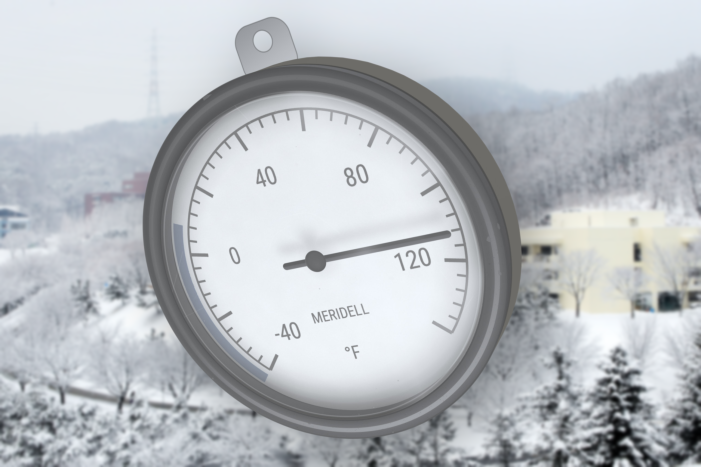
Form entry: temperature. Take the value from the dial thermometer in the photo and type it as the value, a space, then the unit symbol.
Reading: 112 °F
